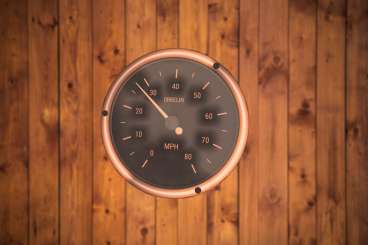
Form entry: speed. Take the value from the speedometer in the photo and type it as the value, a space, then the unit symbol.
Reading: 27.5 mph
